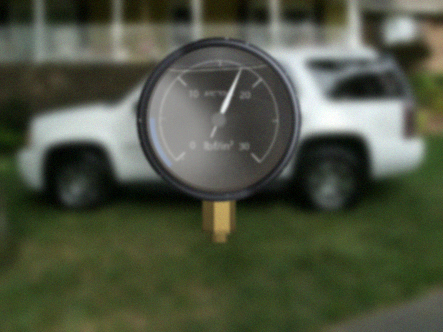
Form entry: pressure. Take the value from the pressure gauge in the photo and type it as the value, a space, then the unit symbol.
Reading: 17.5 psi
